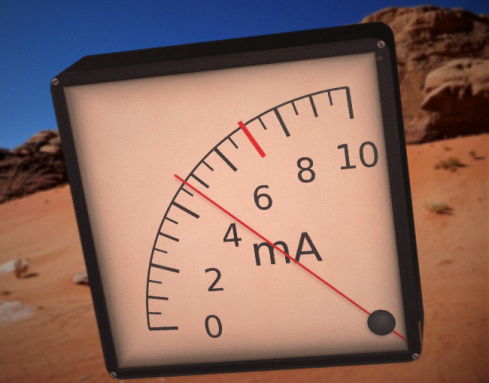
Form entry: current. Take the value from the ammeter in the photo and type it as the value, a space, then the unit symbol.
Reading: 4.75 mA
